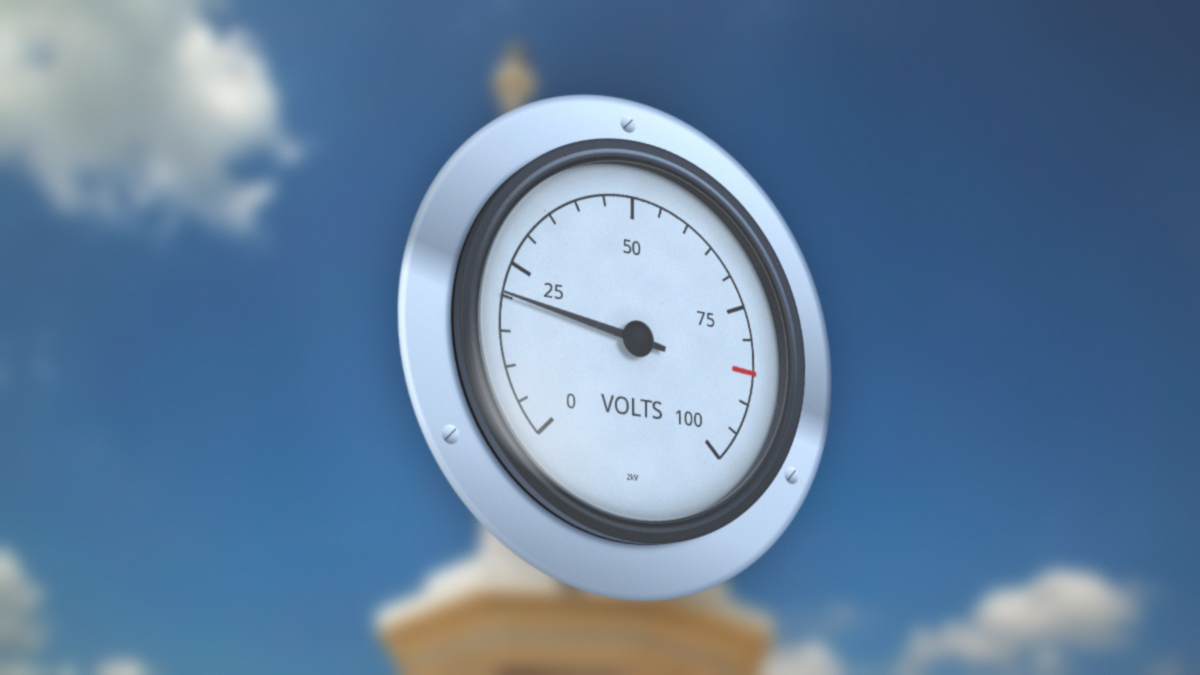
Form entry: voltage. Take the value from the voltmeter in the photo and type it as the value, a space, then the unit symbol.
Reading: 20 V
